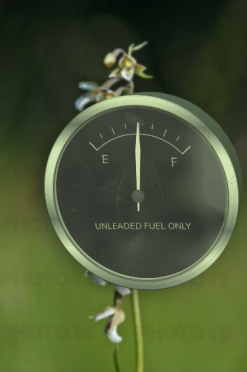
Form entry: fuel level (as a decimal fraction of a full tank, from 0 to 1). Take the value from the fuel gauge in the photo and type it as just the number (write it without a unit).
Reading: 0.5
